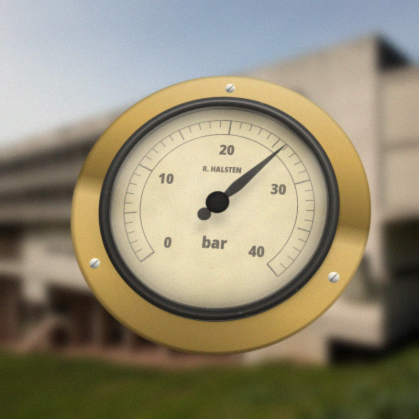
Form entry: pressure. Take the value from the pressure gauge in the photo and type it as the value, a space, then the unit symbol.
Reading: 26 bar
